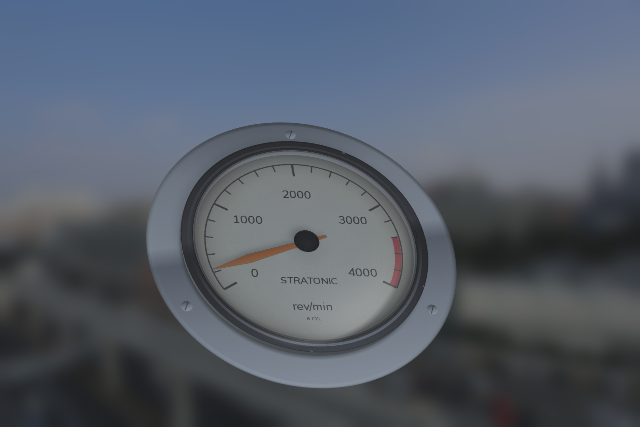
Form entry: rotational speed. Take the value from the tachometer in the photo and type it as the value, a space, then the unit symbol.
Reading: 200 rpm
